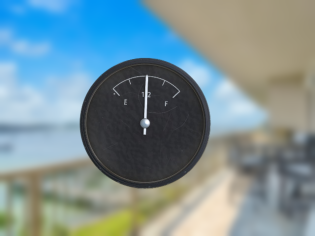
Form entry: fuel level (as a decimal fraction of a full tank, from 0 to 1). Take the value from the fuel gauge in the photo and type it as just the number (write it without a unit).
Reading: 0.5
